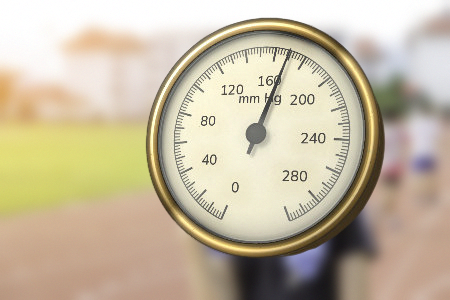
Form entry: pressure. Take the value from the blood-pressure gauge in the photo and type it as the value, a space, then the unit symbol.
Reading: 170 mmHg
